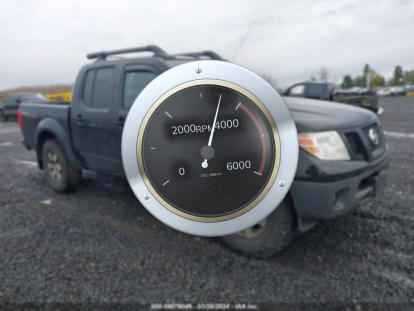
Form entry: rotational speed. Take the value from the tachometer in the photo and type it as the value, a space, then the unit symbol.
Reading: 3500 rpm
